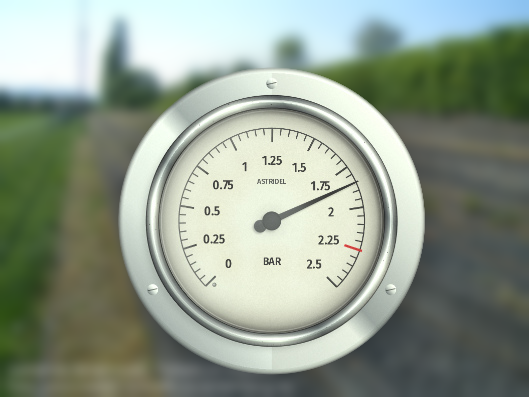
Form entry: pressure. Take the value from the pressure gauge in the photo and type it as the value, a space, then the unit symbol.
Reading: 1.85 bar
